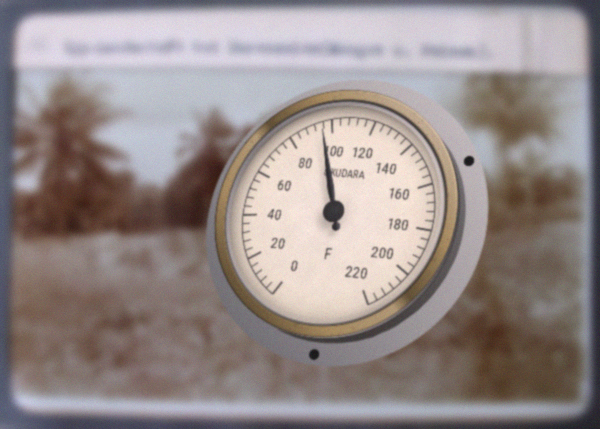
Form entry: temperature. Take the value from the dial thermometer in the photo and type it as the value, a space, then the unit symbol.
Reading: 96 °F
